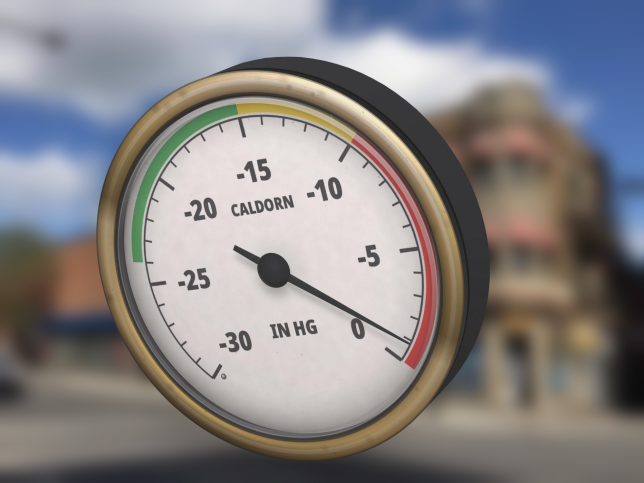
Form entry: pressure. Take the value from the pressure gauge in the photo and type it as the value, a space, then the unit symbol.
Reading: -1 inHg
